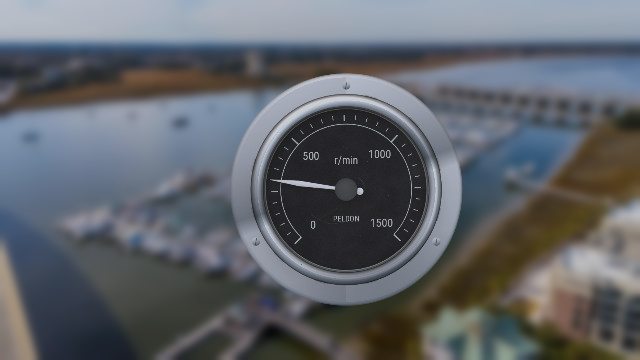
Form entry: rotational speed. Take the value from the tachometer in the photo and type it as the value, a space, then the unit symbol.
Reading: 300 rpm
